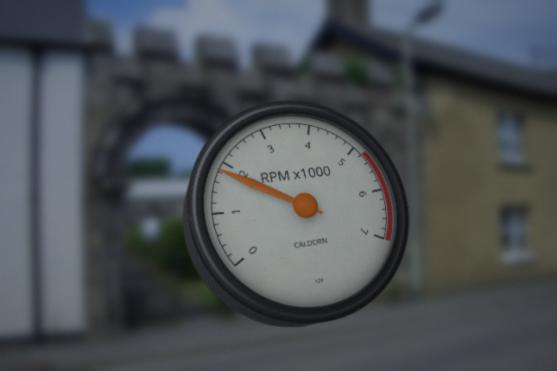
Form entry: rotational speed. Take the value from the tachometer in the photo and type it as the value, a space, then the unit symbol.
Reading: 1800 rpm
